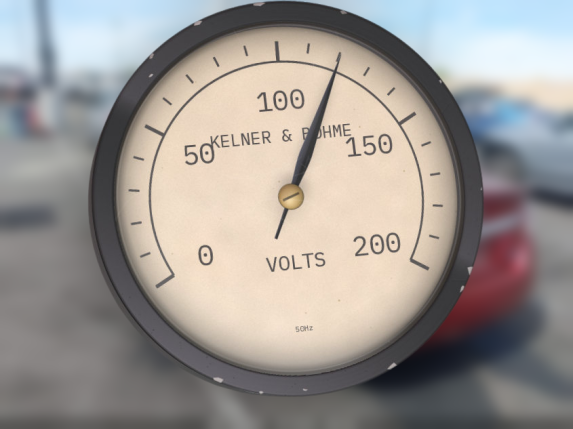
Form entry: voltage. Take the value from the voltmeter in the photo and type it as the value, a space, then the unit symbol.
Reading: 120 V
